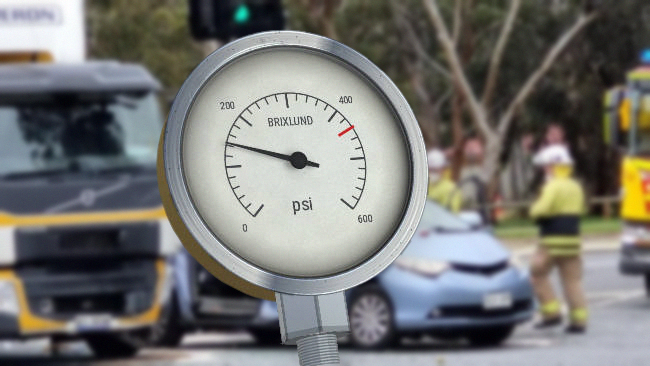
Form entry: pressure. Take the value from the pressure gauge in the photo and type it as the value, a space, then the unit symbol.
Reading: 140 psi
